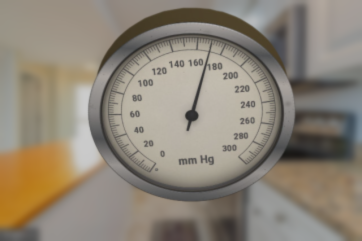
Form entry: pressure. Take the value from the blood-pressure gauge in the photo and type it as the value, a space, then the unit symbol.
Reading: 170 mmHg
